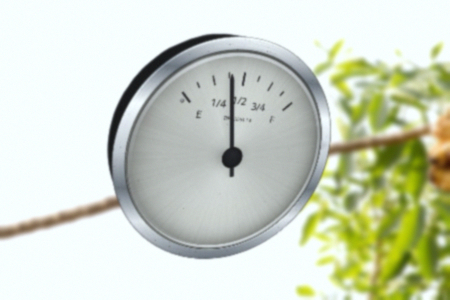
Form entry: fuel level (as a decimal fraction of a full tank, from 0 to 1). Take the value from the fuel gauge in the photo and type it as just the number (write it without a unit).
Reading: 0.375
